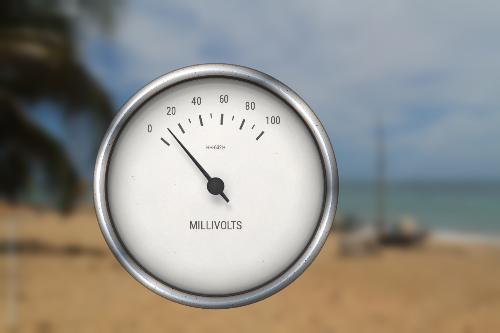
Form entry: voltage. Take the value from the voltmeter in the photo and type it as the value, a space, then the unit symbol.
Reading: 10 mV
